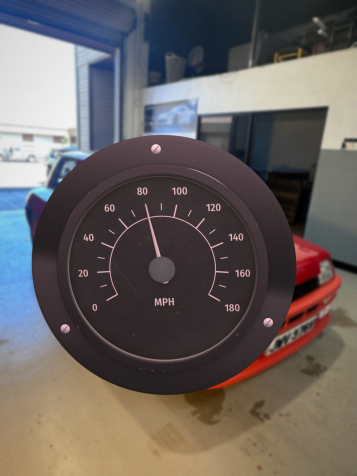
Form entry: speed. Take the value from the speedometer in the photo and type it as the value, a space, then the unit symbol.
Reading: 80 mph
